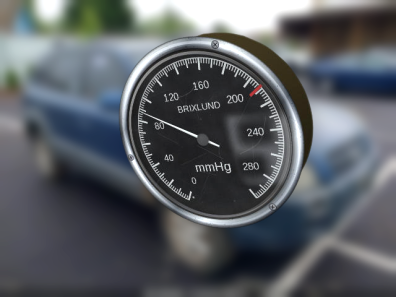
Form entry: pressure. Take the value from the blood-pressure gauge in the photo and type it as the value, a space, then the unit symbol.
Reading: 90 mmHg
